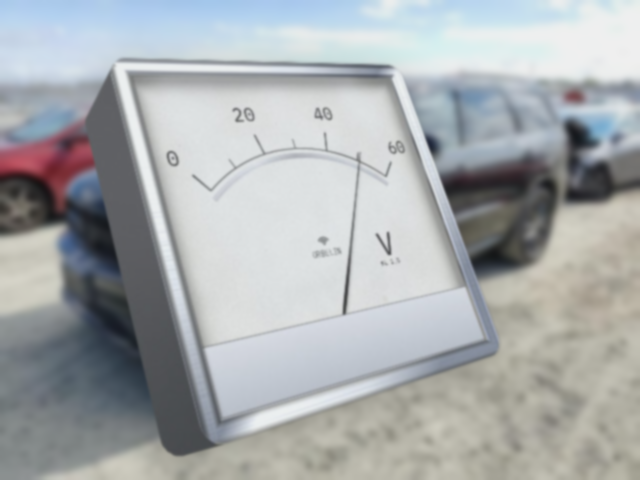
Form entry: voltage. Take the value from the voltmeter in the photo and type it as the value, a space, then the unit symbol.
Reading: 50 V
